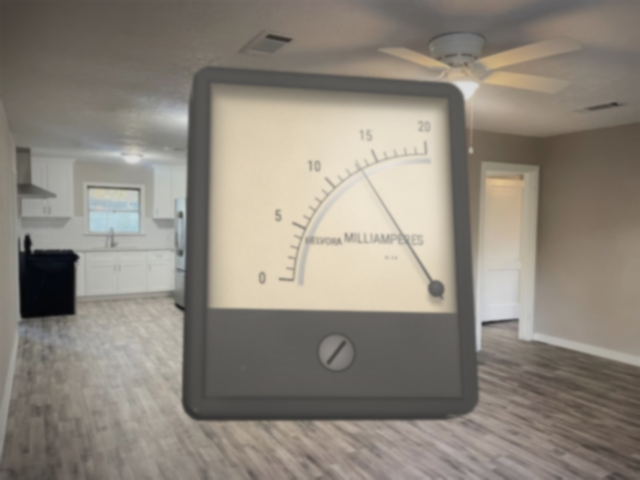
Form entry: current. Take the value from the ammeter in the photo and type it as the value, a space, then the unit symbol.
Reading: 13 mA
